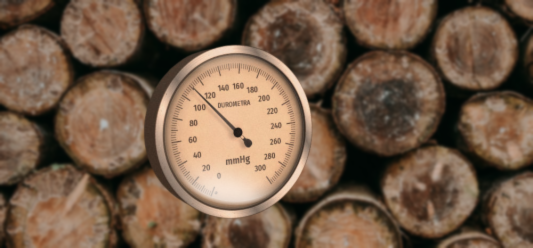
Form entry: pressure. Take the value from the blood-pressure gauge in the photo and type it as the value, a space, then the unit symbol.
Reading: 110 mmHg
